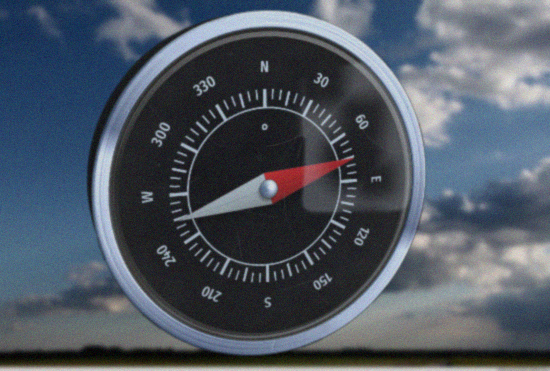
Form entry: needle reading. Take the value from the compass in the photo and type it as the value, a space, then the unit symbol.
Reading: 75 °
